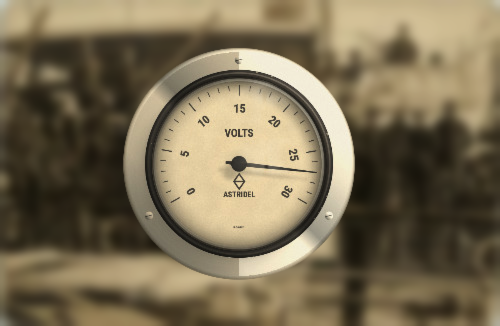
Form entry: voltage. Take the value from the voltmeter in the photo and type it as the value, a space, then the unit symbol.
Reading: 27 V
